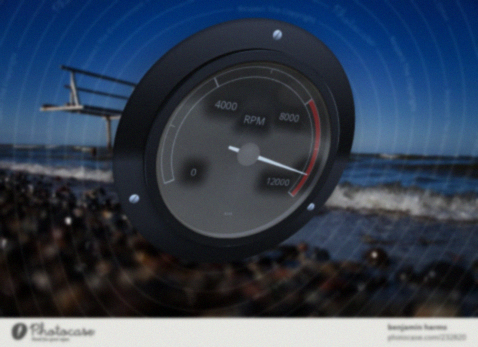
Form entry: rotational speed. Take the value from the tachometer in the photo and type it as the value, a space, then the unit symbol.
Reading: 11000 rpm
